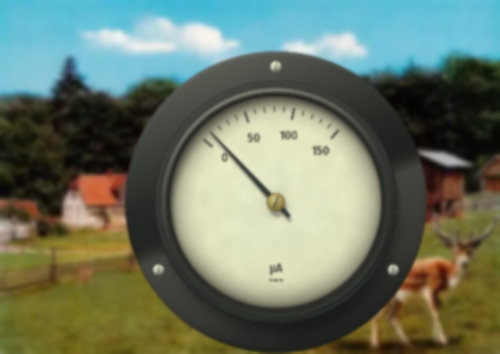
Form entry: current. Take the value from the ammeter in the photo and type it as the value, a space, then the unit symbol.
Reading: 10 µA
